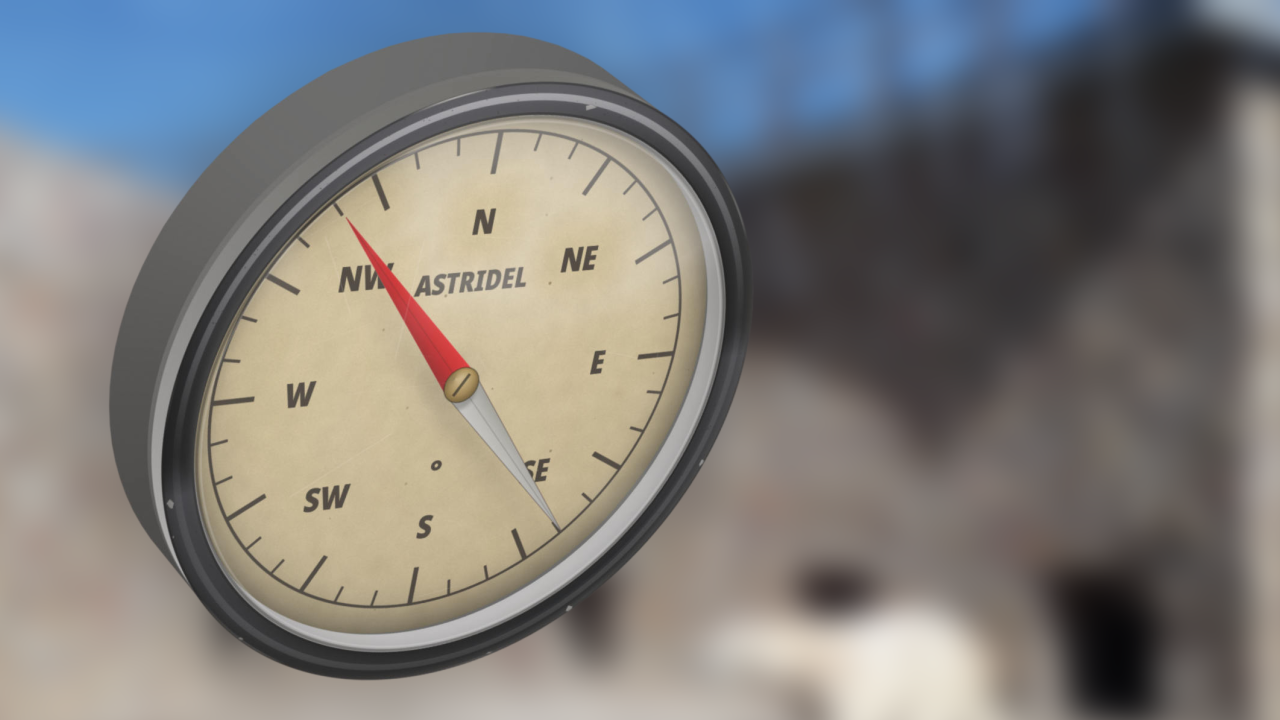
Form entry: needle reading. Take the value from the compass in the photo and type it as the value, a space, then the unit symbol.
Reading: 320 °
